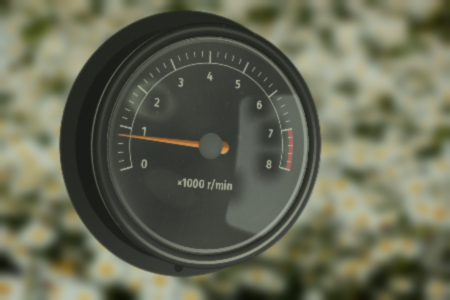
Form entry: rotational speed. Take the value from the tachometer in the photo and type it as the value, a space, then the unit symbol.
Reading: 800 rpm
